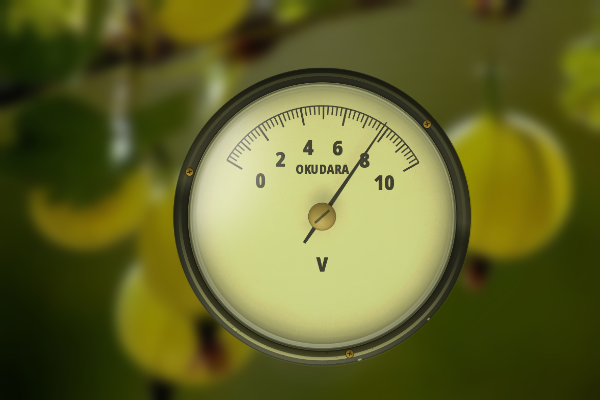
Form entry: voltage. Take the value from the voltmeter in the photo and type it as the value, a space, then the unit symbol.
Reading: 7.8 V
